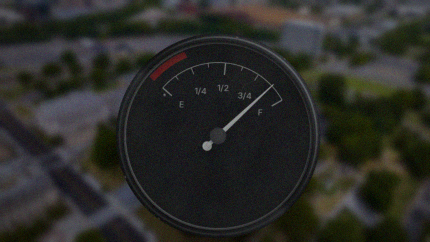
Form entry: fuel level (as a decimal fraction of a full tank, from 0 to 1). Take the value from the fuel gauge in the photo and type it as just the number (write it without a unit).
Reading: 0.875
